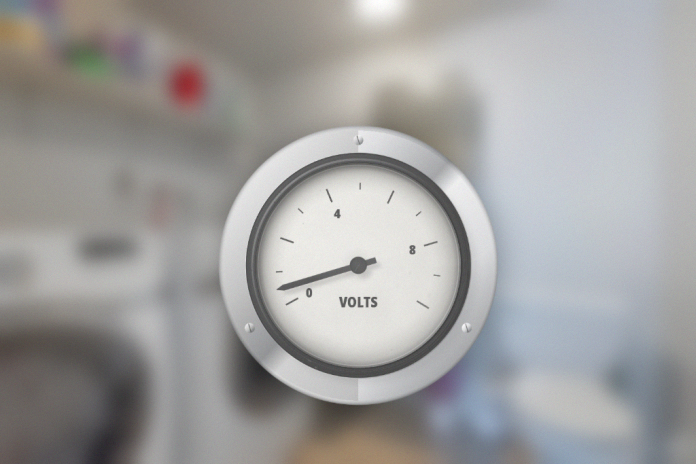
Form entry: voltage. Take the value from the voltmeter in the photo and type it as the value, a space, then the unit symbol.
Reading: 0.5 V
